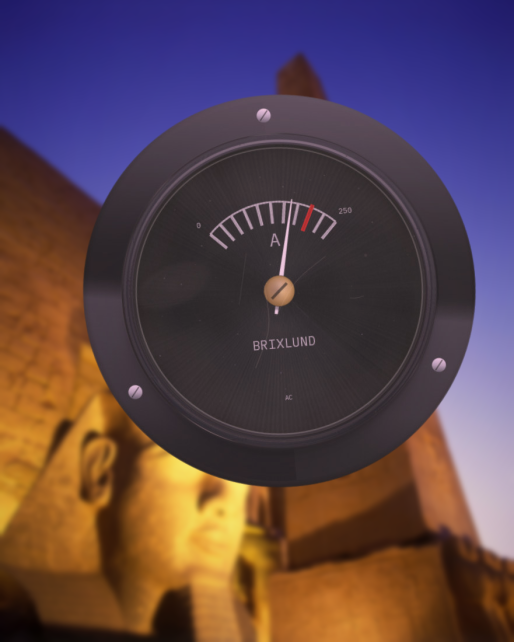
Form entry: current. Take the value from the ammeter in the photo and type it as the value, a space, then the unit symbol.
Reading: 162.5 A
